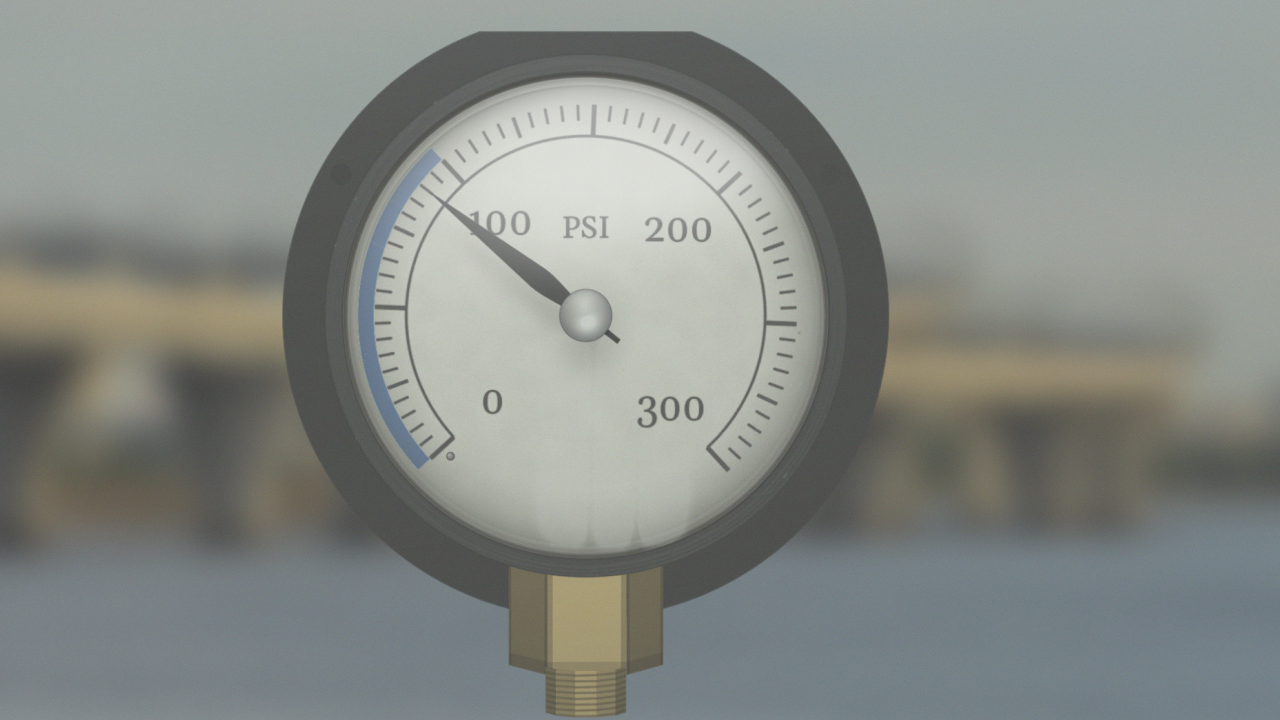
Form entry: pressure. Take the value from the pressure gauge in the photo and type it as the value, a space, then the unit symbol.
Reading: 90 psi
